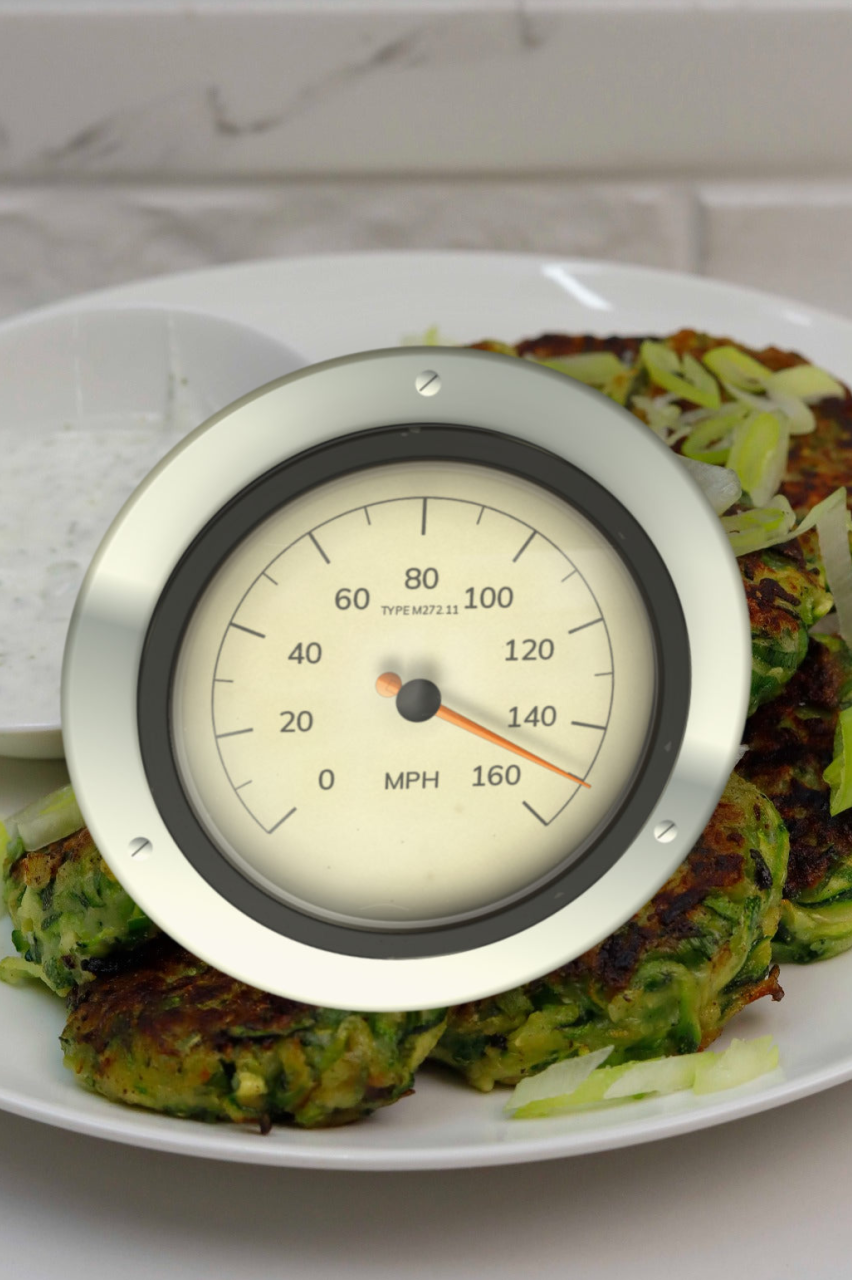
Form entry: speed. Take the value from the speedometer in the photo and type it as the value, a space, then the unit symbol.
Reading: 150 mph
